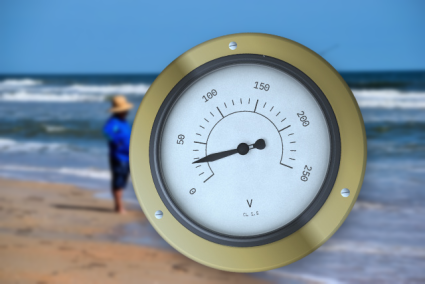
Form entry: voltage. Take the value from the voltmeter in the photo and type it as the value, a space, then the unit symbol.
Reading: 25 V
